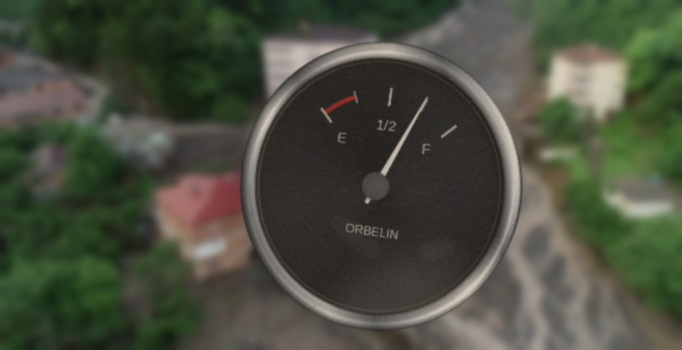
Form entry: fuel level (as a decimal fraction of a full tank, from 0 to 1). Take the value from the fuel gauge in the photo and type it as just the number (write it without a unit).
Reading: 0.75
